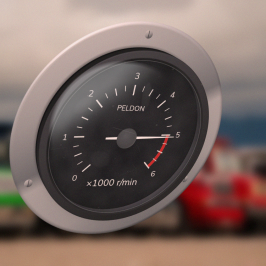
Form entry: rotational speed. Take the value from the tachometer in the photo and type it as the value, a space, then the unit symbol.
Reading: 5000 rpm
